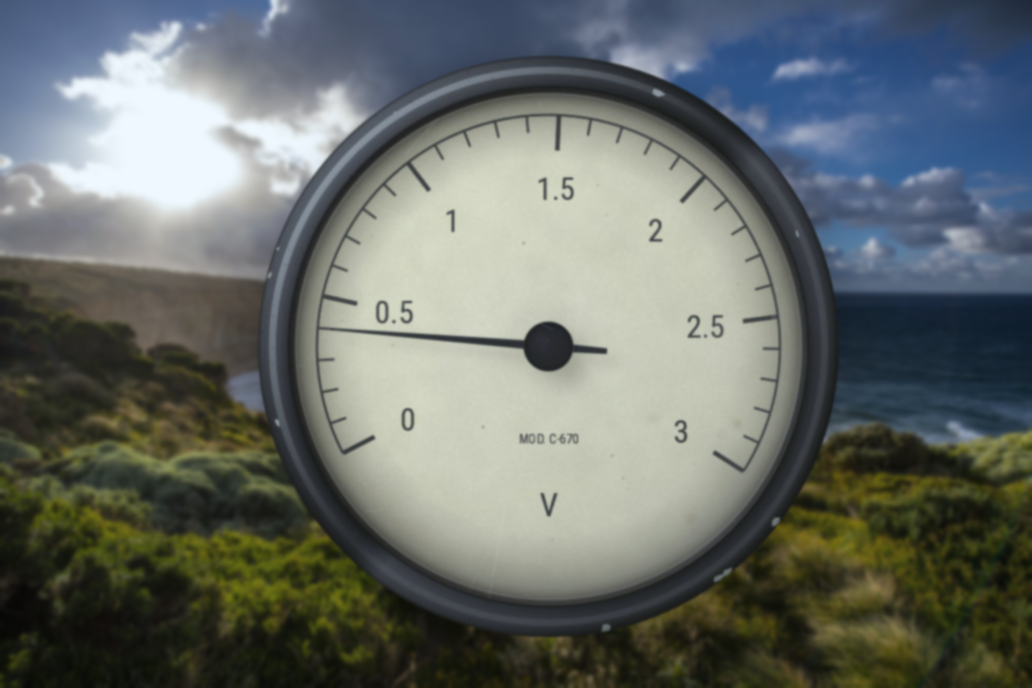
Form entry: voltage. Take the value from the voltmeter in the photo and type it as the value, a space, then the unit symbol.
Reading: 0.4 V
